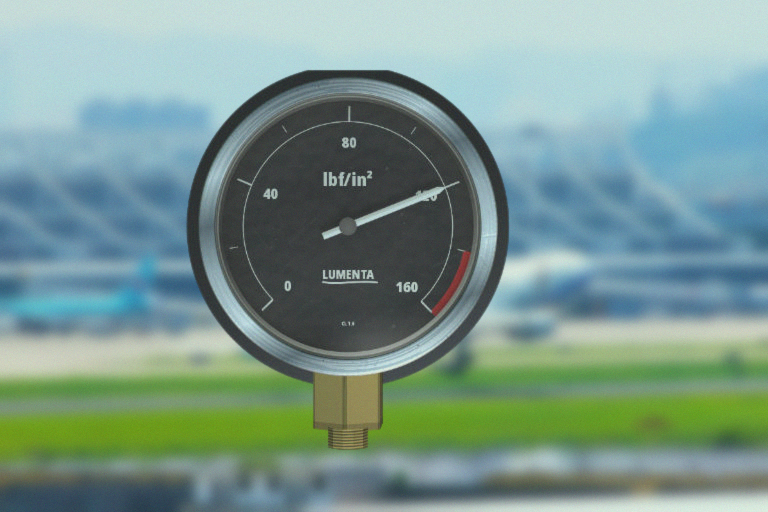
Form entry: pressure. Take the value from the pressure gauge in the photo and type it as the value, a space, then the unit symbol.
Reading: 120 psi
